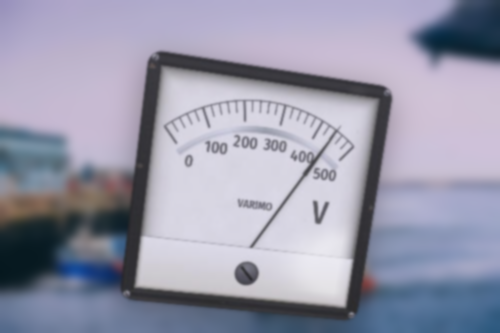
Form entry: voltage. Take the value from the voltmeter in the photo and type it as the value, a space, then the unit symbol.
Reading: 440 V
